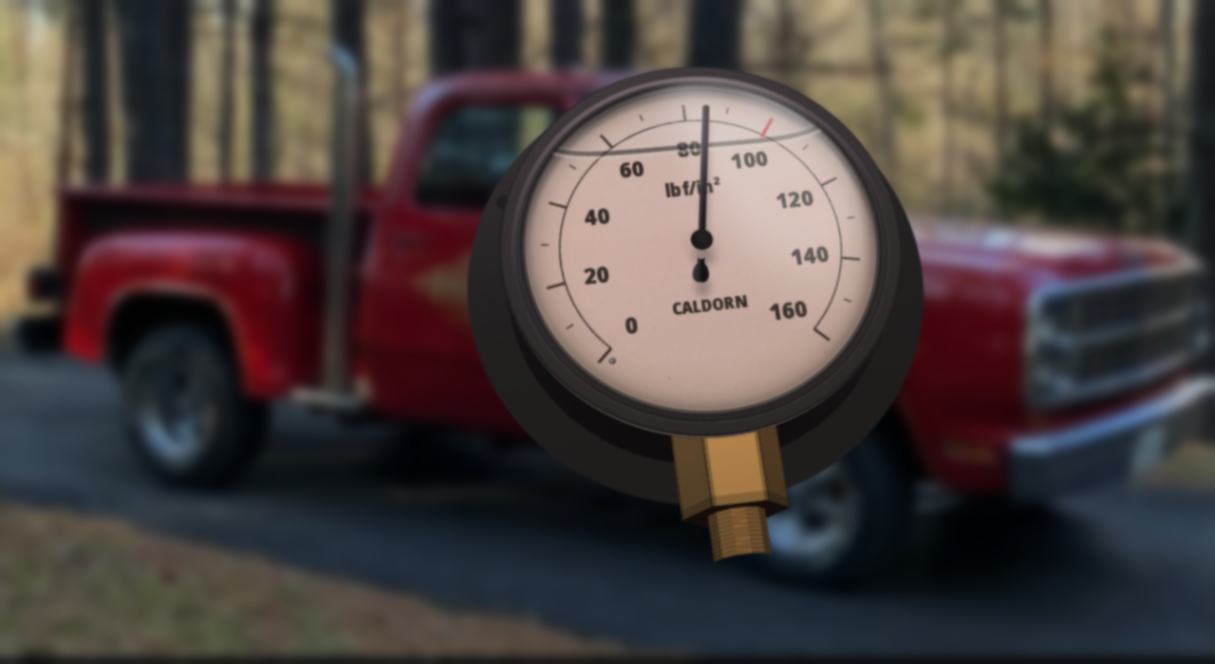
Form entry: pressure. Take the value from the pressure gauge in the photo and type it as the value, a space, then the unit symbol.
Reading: 85 psi
